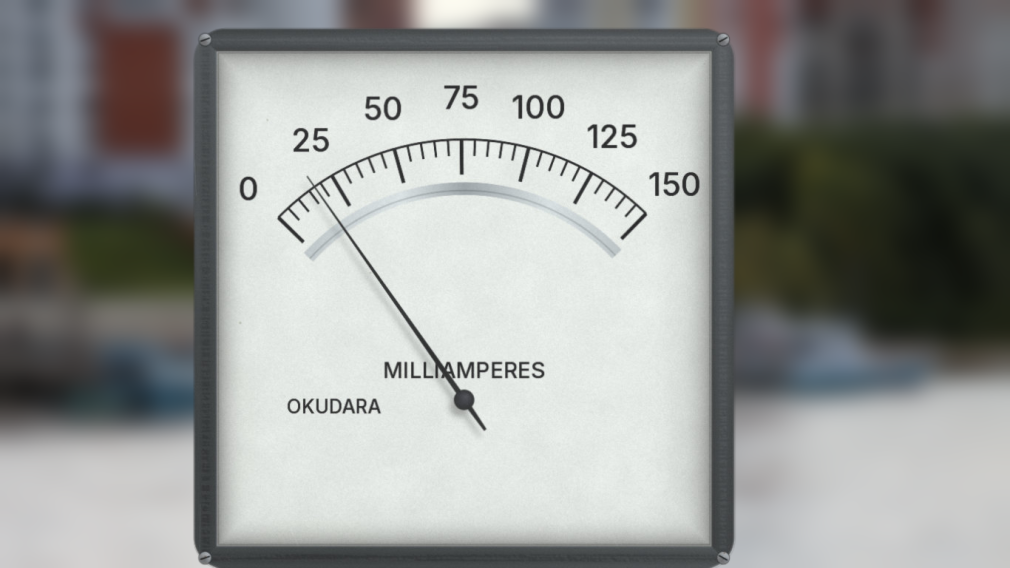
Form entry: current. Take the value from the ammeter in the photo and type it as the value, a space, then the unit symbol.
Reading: 17.5 mA
